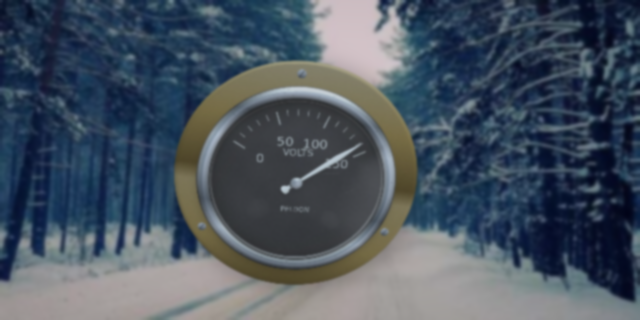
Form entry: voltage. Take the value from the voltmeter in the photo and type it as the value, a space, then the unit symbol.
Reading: 140 V
